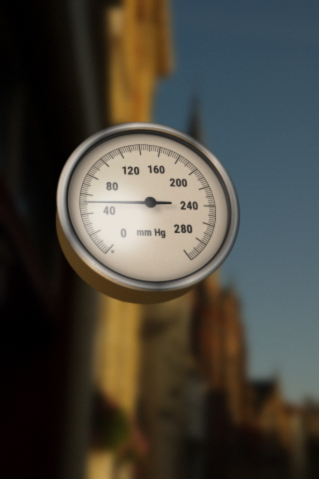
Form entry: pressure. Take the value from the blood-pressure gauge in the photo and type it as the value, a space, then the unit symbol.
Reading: 50 mmHg
